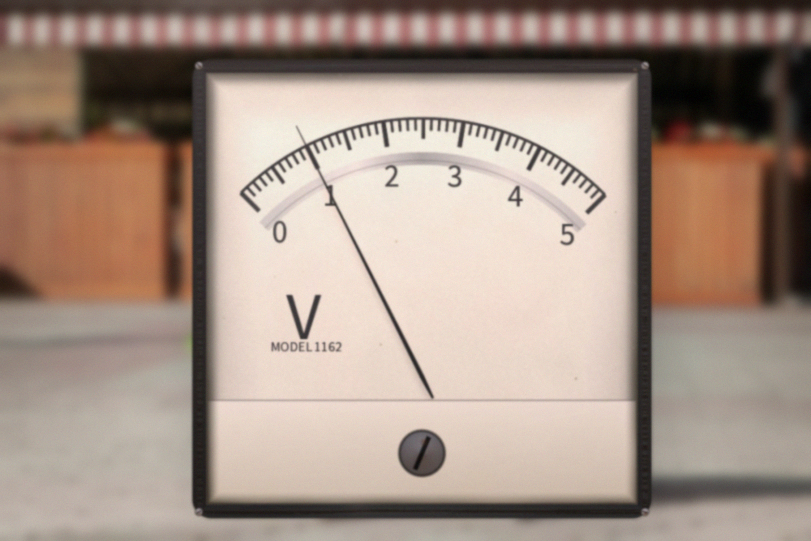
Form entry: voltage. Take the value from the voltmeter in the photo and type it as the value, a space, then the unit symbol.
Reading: 1 V
